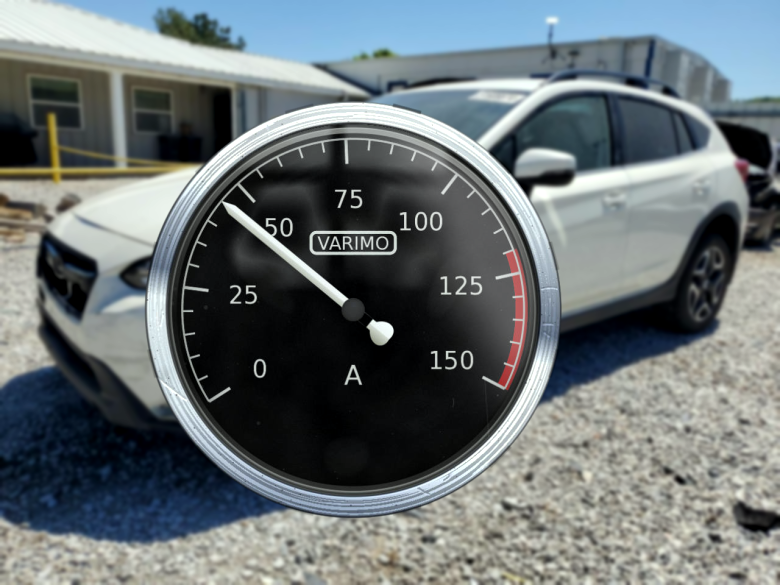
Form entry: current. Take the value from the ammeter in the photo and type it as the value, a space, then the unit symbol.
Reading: 45 A
